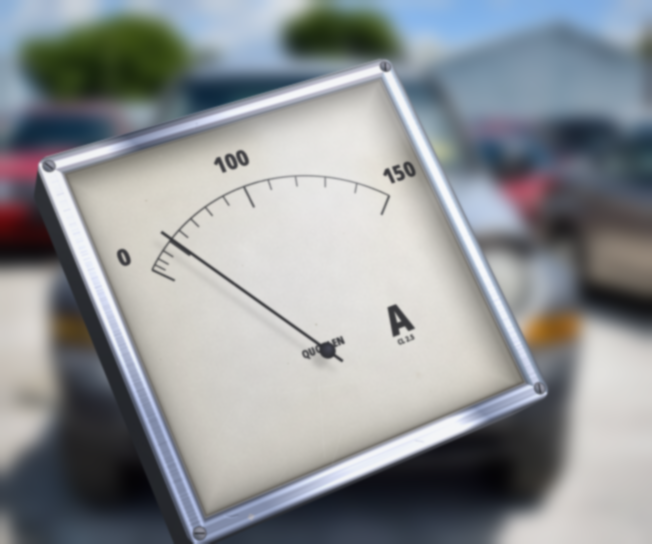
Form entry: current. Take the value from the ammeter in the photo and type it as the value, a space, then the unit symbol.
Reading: 50 A
